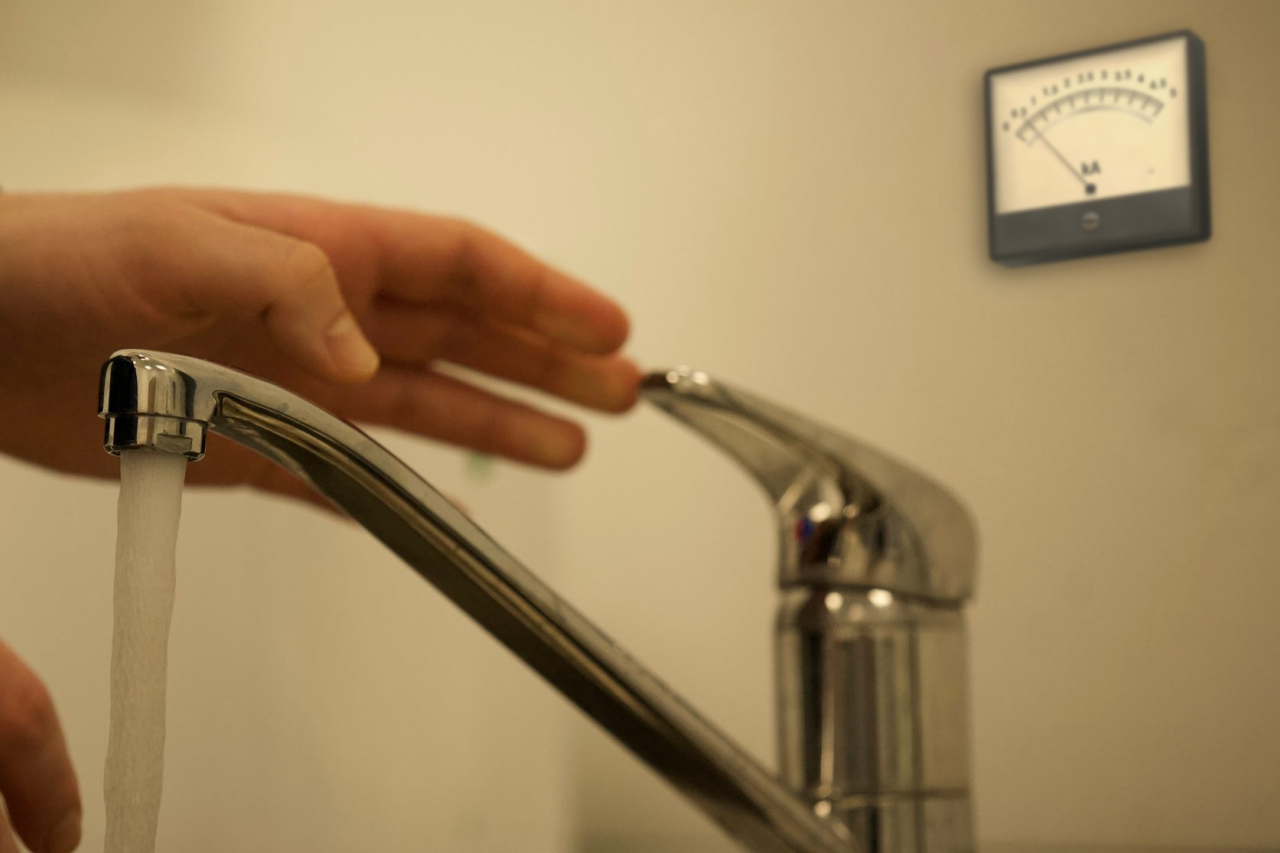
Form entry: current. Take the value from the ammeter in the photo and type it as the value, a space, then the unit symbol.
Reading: 0.5 kA
